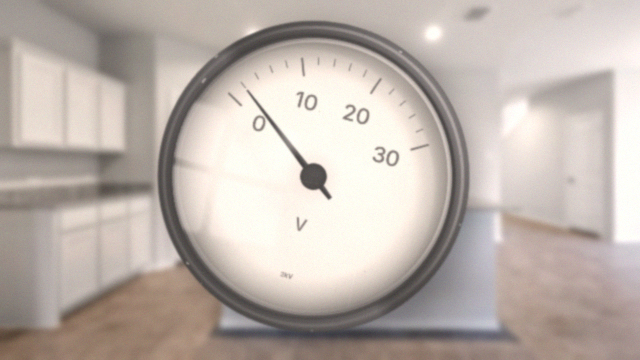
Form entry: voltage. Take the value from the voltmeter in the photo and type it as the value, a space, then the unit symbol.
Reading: 2 V
